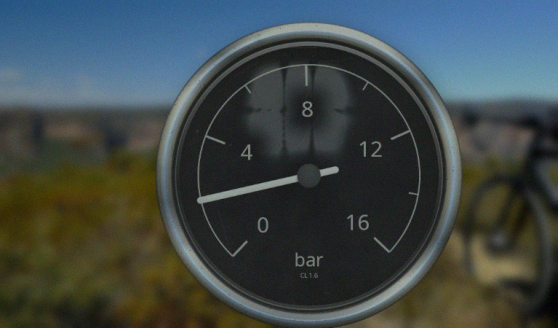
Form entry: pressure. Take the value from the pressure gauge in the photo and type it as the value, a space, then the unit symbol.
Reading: 2 bar
